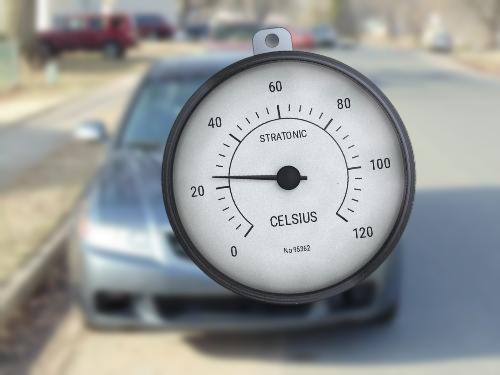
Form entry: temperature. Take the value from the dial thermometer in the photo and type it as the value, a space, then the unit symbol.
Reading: 24 °C
